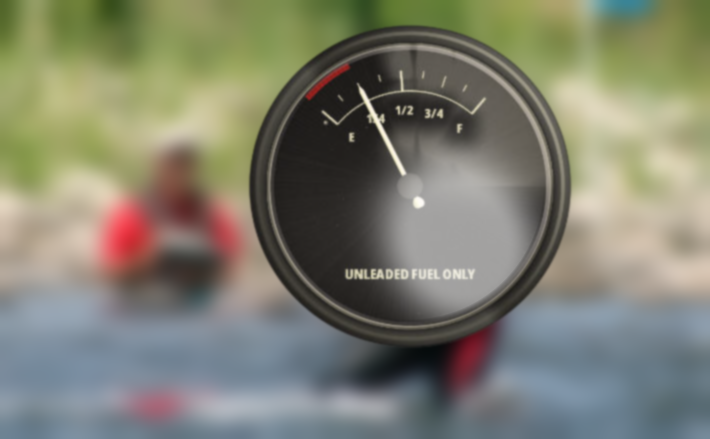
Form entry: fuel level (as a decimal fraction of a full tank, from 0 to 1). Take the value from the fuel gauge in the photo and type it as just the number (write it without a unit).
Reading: 0.25
